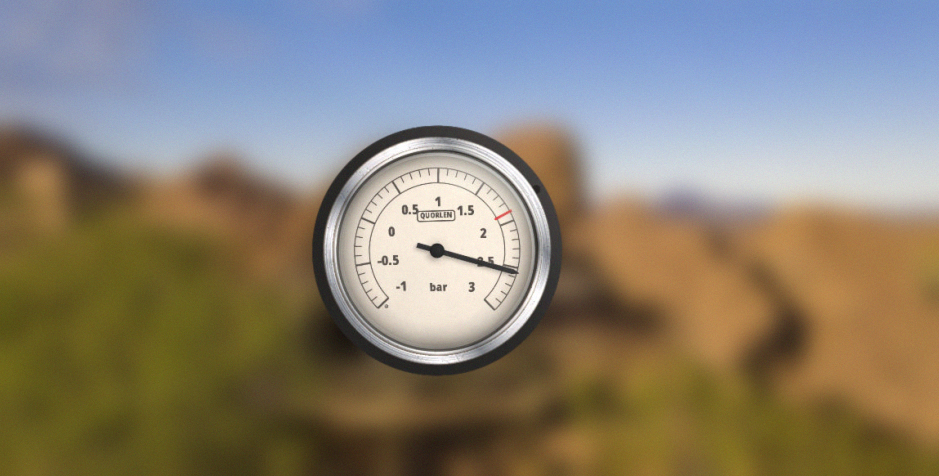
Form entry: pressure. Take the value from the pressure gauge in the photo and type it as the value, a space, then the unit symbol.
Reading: 2.55 bar
